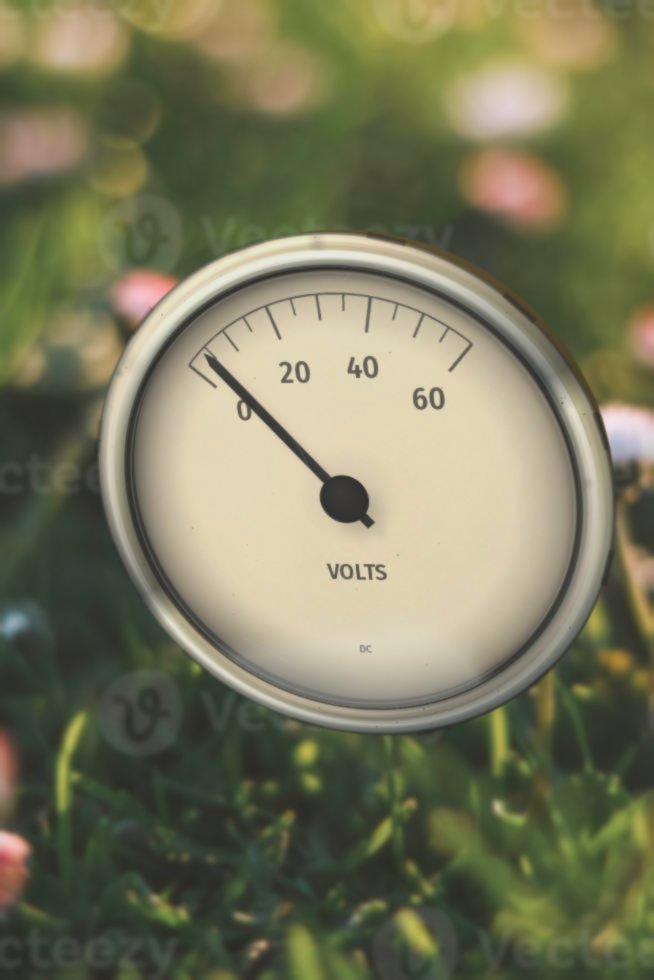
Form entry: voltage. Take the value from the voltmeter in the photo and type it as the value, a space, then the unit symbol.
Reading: 5 V
